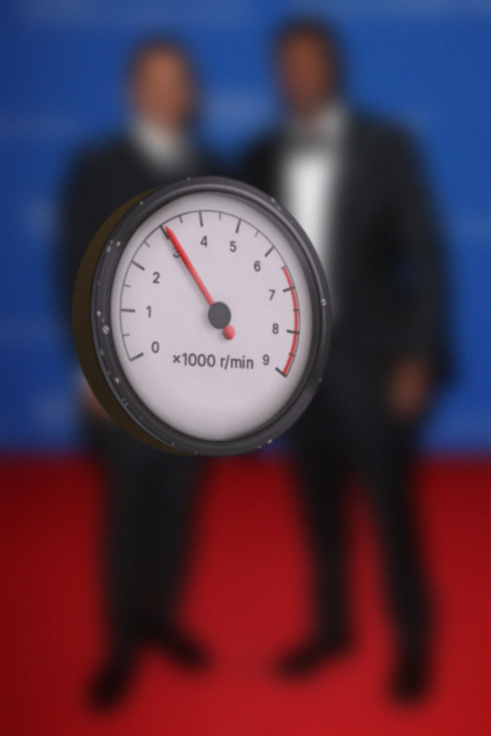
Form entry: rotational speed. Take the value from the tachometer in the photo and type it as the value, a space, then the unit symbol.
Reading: 3000 rpm
